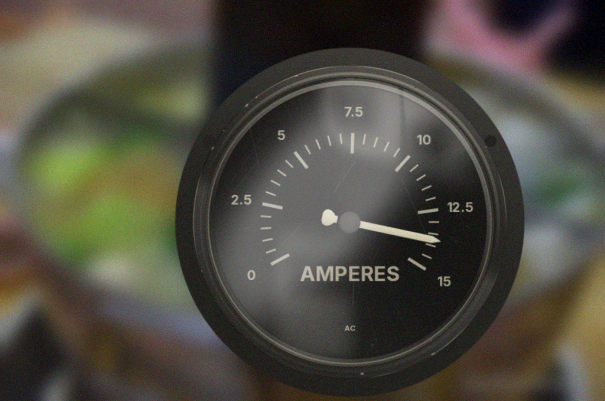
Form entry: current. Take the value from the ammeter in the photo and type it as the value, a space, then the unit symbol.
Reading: 13.75 A
